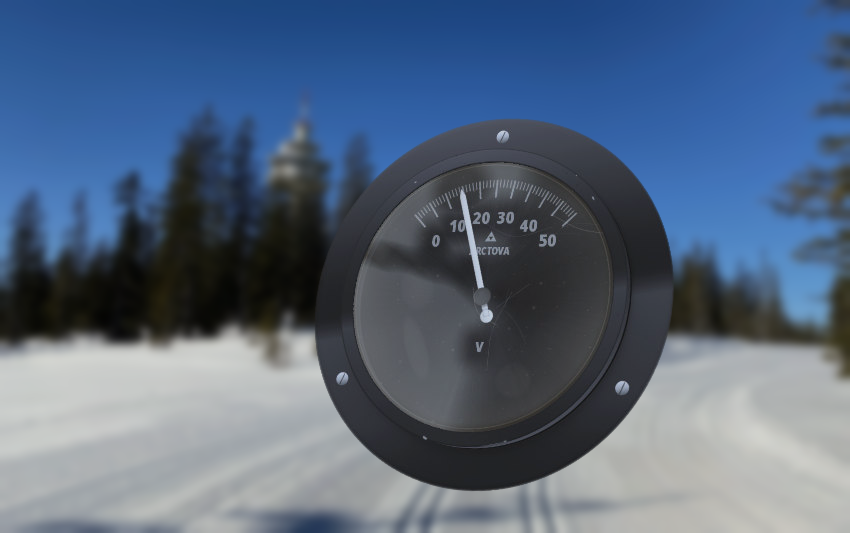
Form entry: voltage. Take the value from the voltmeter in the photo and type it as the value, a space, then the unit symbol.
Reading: 15 V
